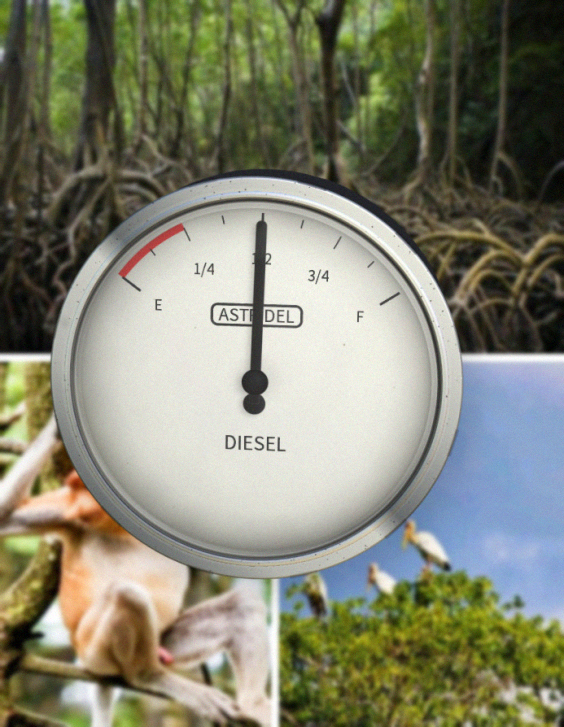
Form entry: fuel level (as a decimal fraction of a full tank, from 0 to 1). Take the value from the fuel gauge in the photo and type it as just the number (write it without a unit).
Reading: 0.5
